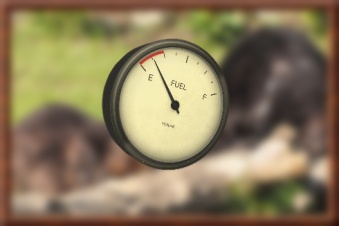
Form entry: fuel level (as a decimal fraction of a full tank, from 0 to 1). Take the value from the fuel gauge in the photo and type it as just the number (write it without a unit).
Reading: 0.125
